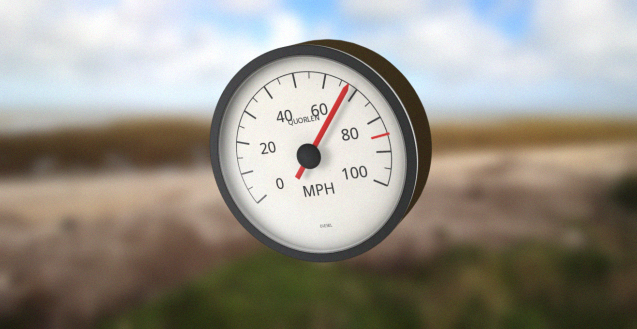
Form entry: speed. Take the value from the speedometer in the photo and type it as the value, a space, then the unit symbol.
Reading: 67.5 mph
